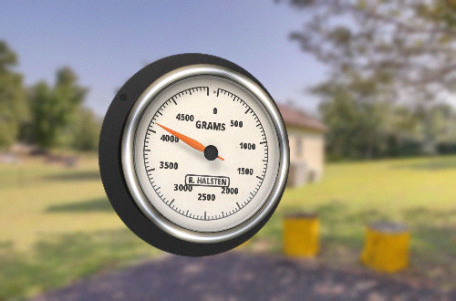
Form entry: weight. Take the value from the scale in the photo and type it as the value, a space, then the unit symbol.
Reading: 4100 g
